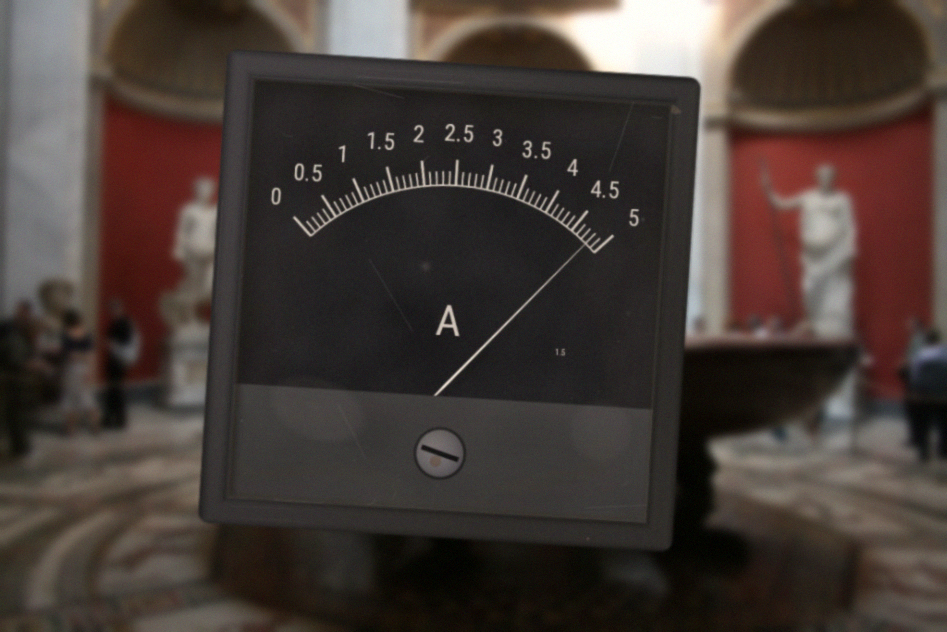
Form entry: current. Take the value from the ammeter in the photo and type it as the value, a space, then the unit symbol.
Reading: 4.8 A
